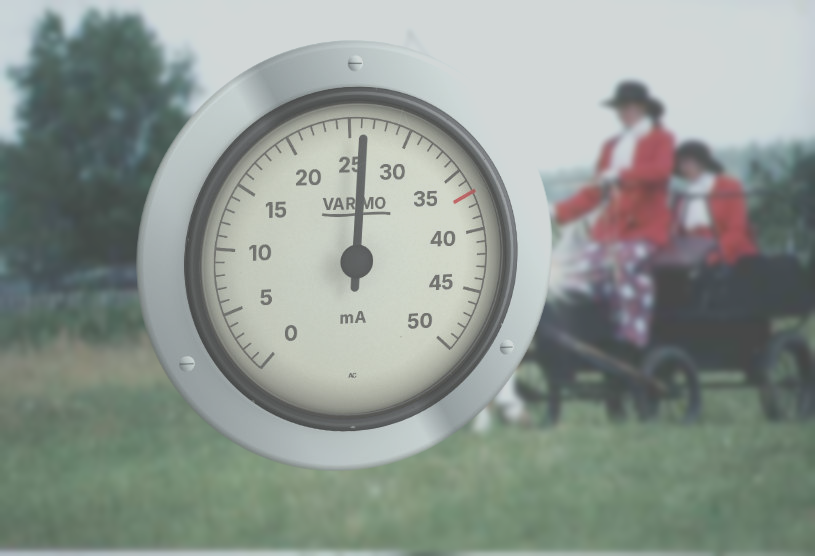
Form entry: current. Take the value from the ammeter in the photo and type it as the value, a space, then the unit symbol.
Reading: 26 mA
